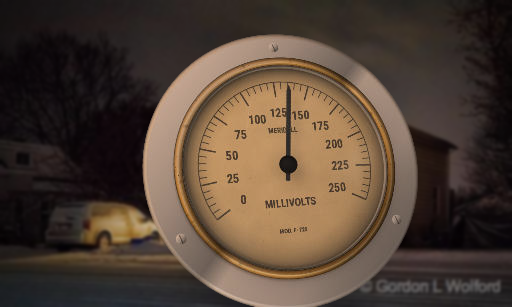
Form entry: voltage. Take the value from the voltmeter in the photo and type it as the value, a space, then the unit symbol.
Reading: 135 mV
